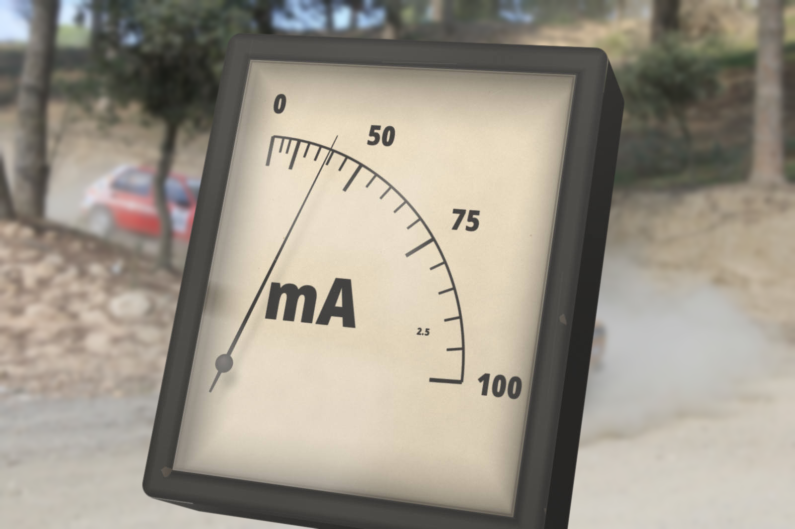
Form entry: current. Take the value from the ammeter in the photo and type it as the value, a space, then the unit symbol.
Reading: 40 mA
